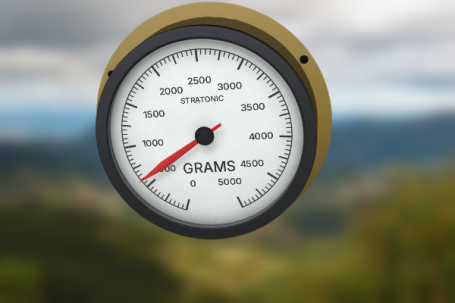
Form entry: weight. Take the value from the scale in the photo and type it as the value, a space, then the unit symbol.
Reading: 600 g
